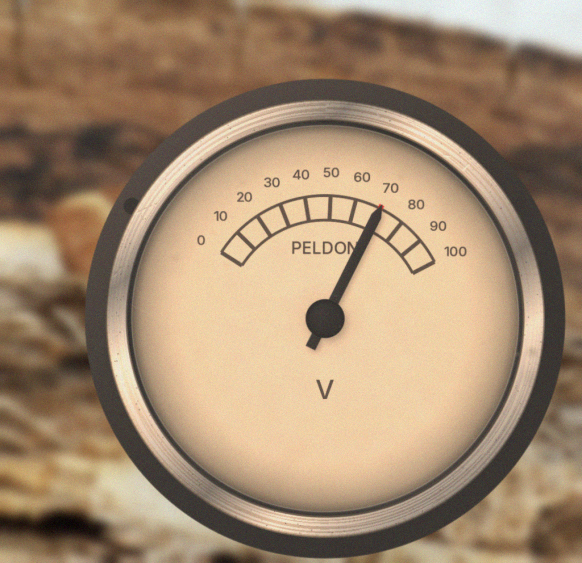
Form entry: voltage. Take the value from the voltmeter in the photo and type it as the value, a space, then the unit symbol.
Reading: 70 V
